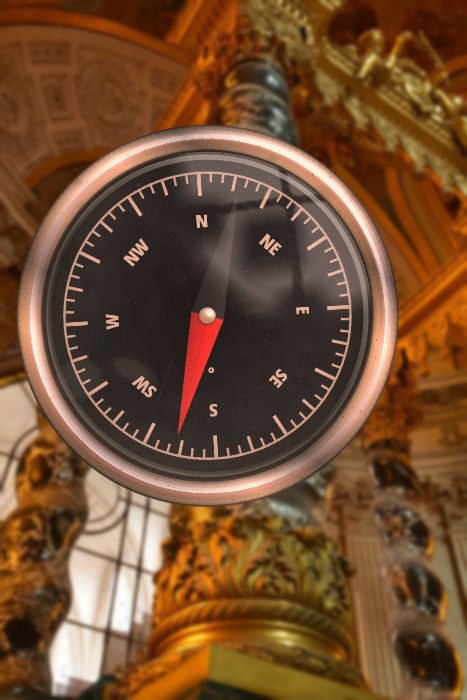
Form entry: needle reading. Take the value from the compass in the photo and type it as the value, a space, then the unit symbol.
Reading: 197.5 °
